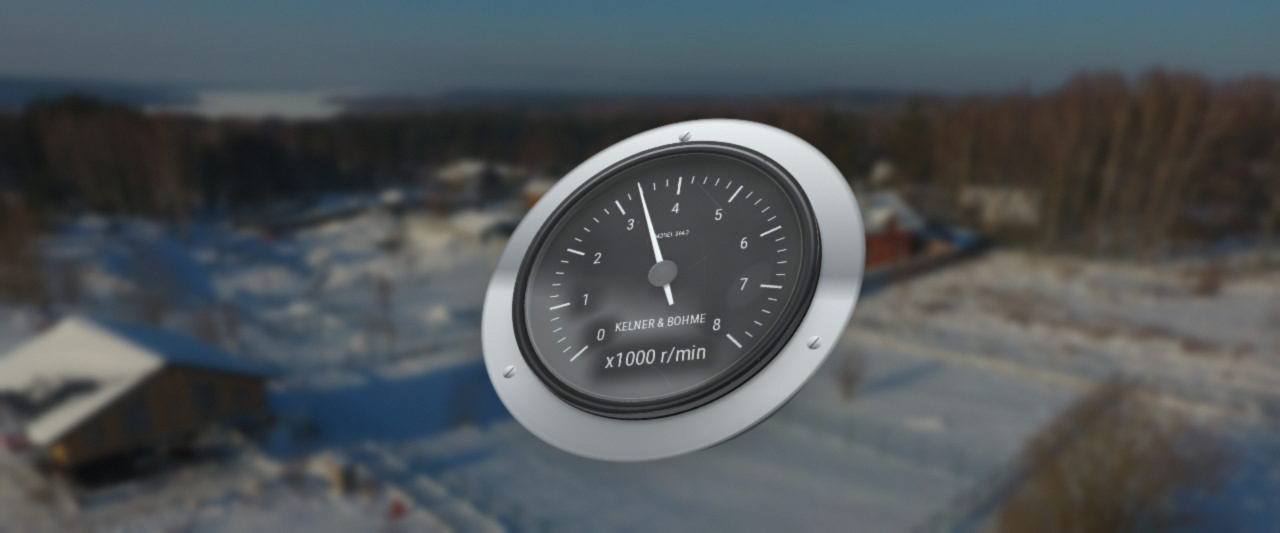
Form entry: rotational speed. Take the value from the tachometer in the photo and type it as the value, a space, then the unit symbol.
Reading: 3400 rpm
